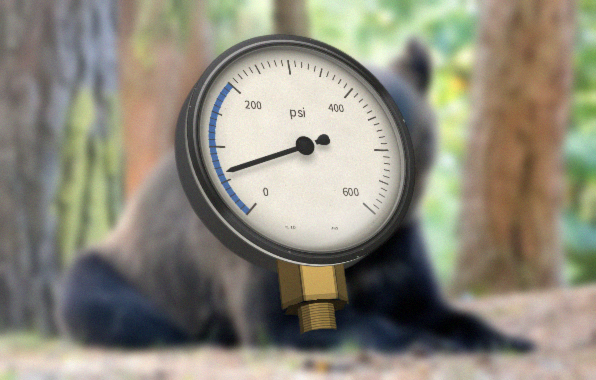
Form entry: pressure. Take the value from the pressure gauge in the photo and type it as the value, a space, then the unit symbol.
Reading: 60 psi
